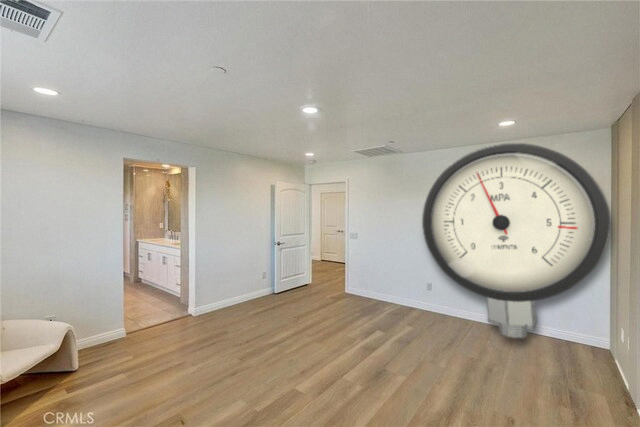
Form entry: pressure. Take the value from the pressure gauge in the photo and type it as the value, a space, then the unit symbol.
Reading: 2.5 MPa
